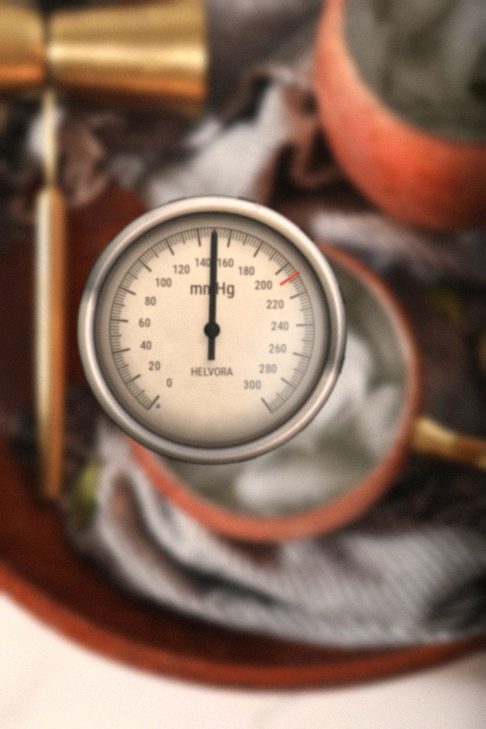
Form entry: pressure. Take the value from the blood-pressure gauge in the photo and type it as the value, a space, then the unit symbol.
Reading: 150 mmHg
